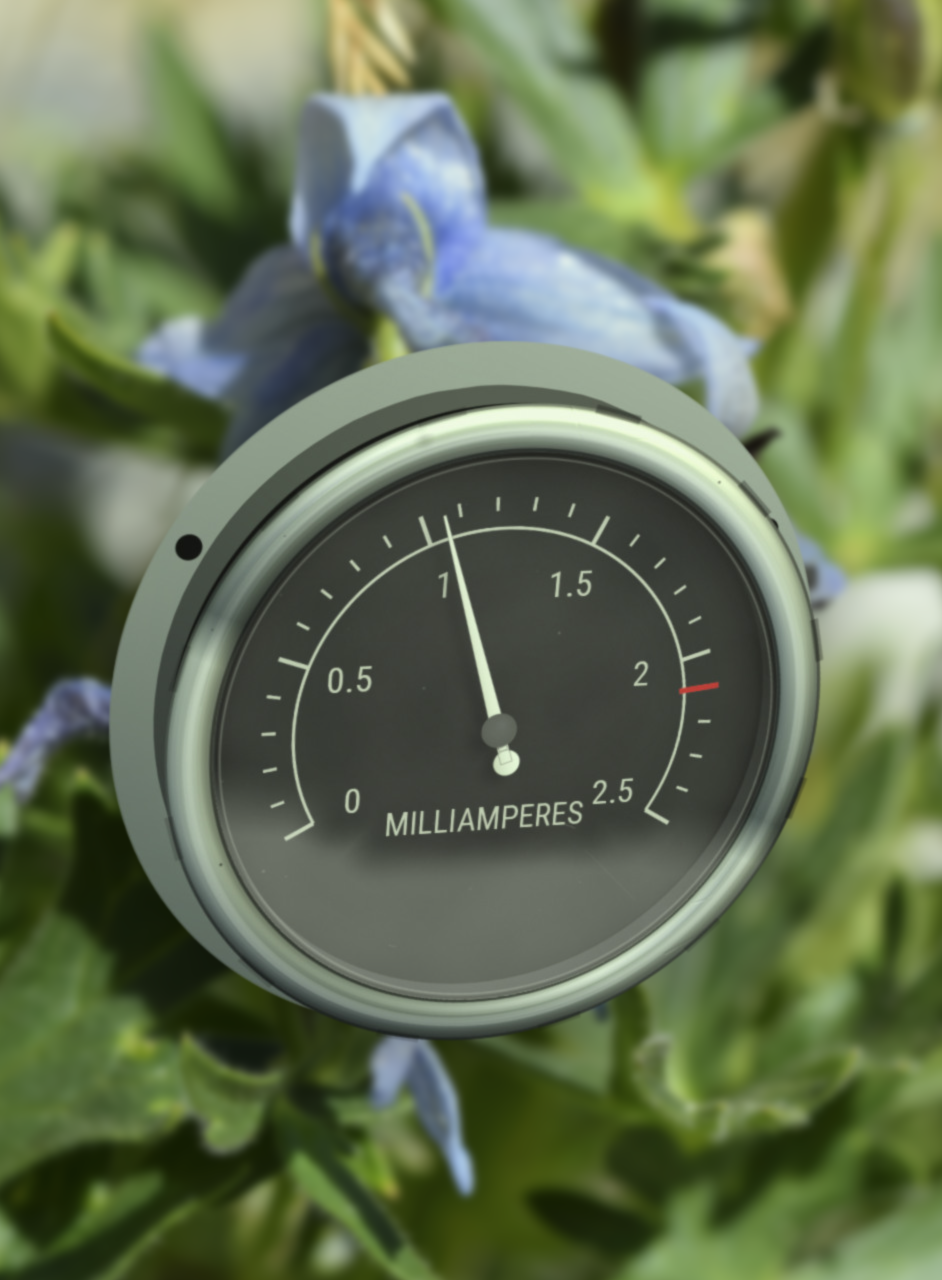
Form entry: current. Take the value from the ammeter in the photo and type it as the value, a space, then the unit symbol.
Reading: 1.05 mA
